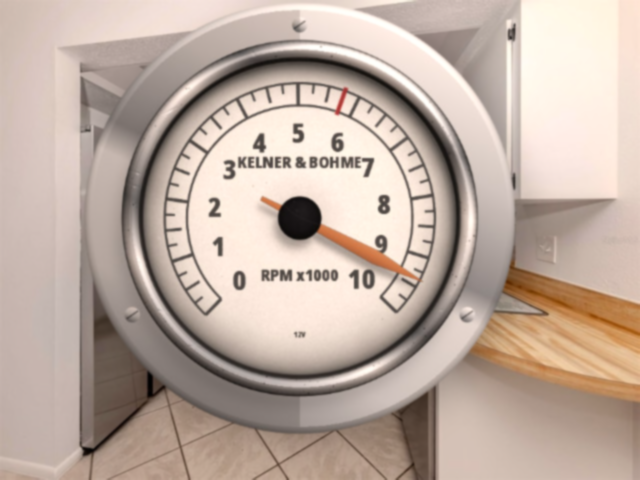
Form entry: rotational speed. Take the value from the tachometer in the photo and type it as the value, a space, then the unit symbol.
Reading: 9375 rpm
